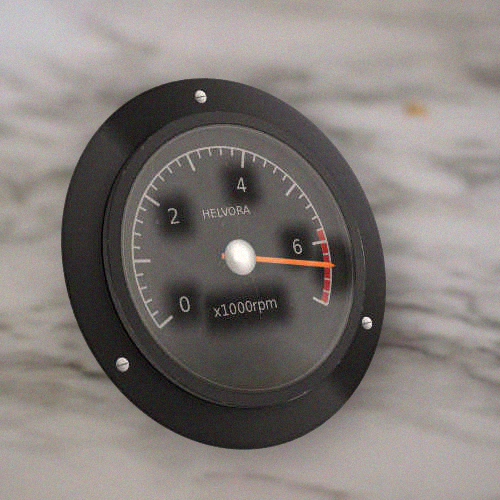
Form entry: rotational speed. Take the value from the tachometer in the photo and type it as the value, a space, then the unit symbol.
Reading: 6400 rpm
